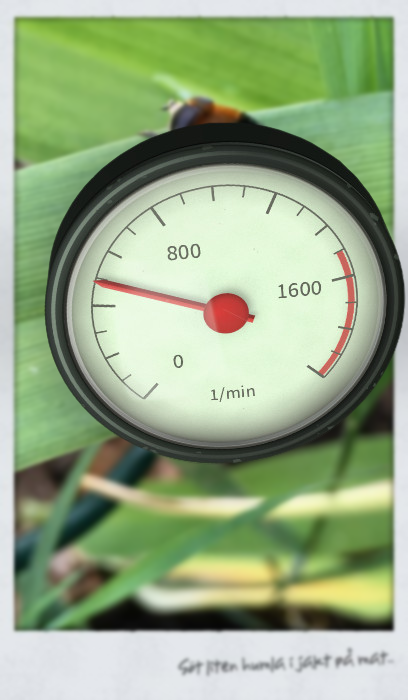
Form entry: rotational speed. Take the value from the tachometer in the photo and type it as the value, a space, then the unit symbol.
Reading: 500 rpm
